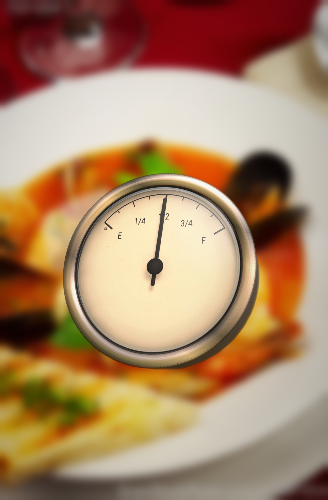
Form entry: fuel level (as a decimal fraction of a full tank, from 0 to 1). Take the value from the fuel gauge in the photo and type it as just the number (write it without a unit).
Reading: 0.5
